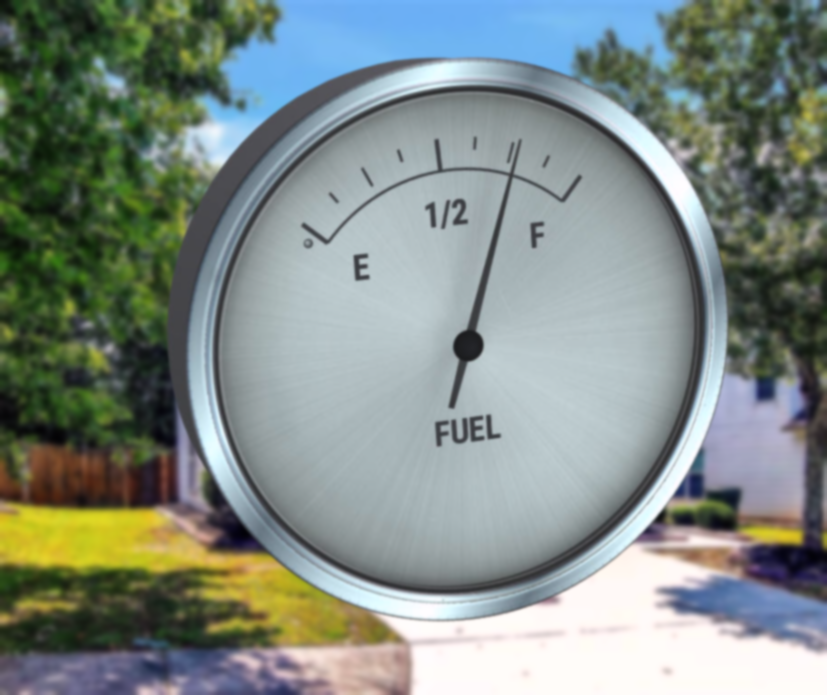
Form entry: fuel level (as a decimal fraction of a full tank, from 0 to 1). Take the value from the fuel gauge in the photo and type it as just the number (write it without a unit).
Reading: 0.75
